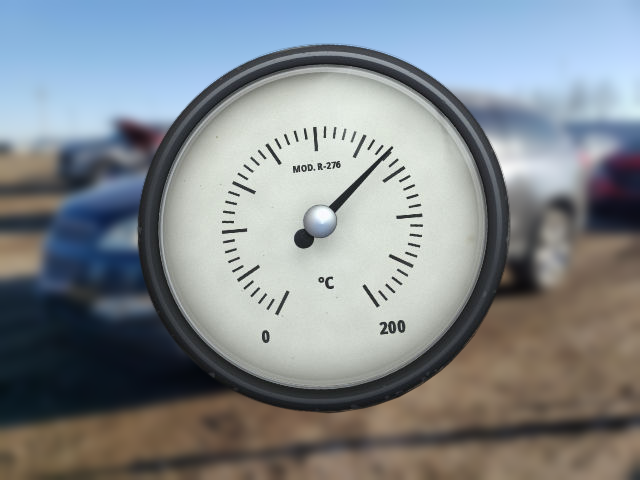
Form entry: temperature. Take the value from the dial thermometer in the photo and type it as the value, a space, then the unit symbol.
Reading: 132 °C
